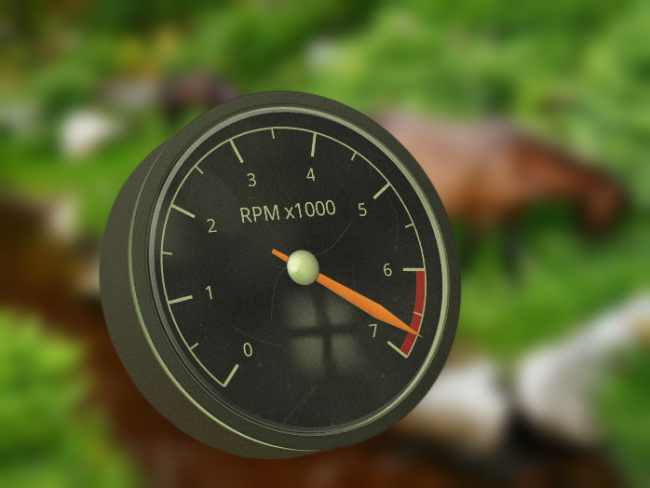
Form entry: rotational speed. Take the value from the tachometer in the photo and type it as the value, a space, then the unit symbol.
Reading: 6750 rpm
